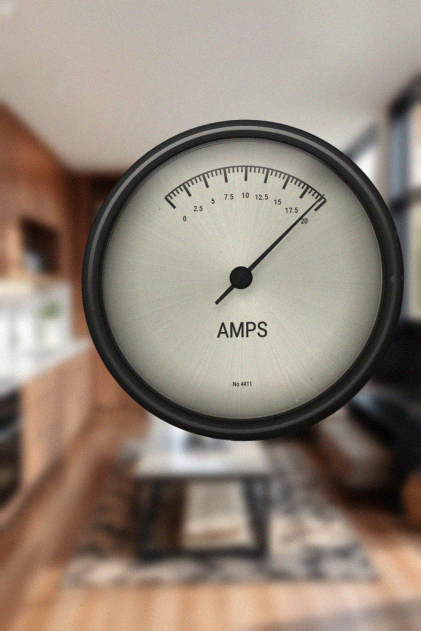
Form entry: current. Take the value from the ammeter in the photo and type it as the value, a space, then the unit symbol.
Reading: 19.5 A
